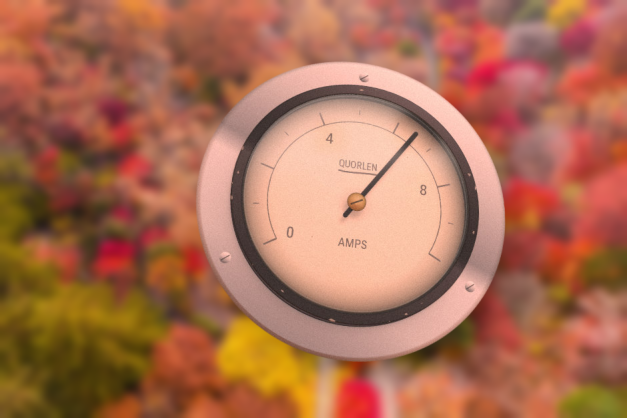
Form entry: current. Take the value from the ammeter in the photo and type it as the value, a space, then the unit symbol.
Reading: 6.5 A
